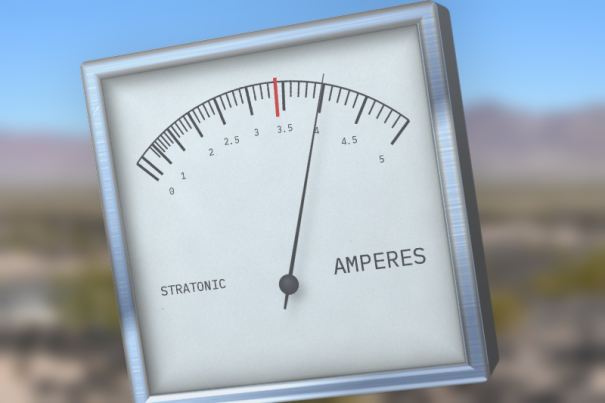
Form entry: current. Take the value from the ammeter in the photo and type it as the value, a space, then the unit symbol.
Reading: 4 A
